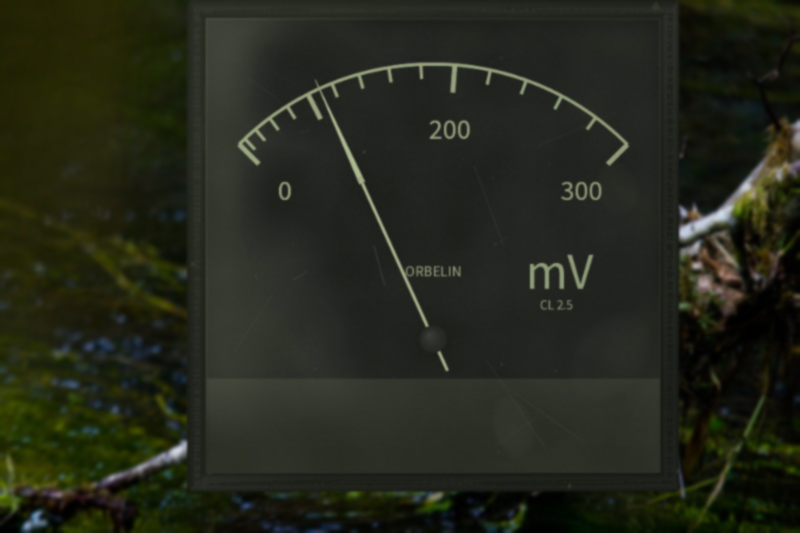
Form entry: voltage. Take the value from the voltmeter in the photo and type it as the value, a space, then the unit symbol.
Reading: 110 mV
